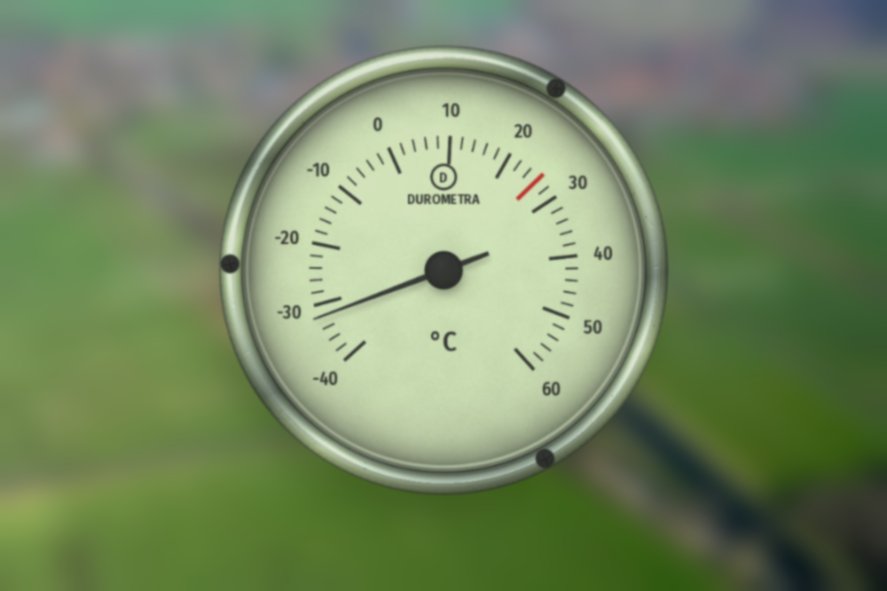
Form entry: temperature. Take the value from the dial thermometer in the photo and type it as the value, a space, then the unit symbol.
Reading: -32 °C
